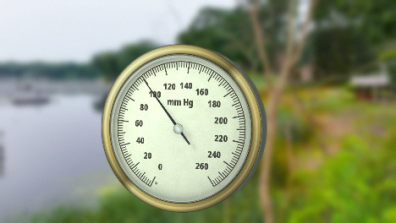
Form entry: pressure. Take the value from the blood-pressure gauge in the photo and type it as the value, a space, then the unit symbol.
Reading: 100 mmHg
